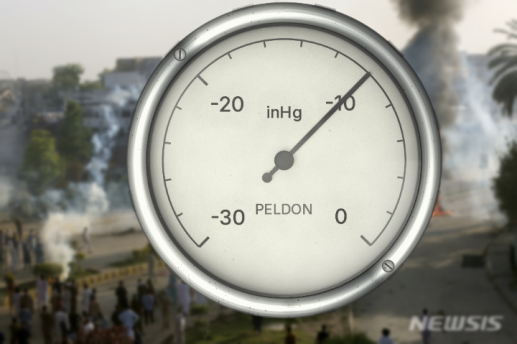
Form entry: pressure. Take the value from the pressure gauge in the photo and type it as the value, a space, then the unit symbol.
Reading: -10 inHg
